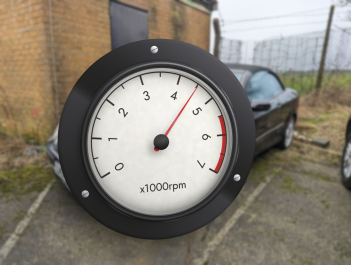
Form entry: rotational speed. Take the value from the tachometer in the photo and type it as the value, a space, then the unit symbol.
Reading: 4500 rpm
